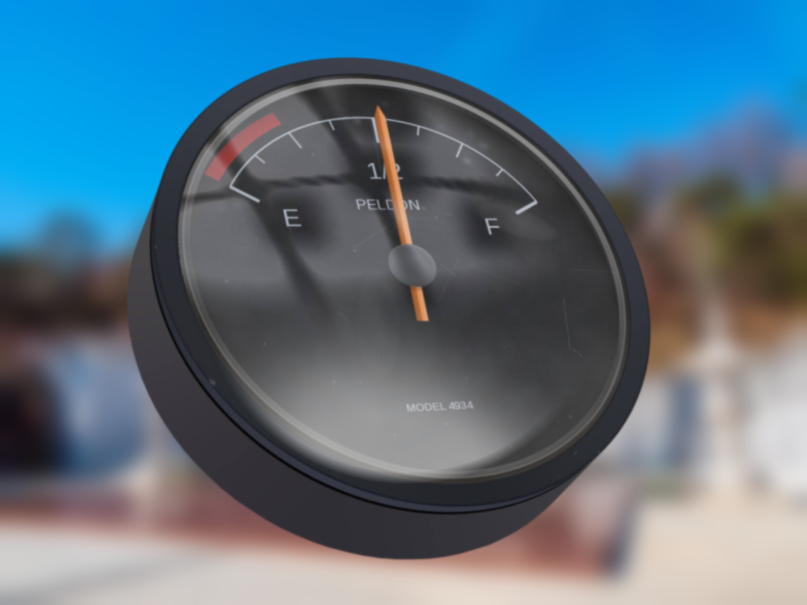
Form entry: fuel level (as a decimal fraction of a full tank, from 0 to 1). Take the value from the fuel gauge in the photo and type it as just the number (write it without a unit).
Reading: 0.5
